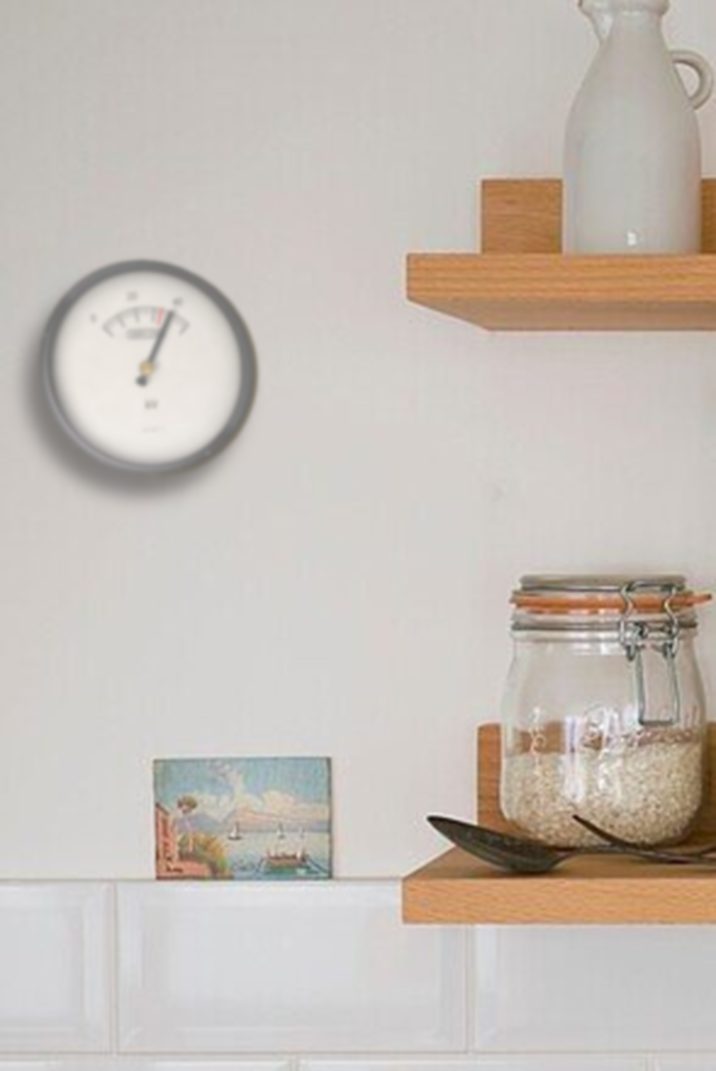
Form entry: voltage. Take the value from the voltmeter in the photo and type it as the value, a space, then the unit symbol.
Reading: 40 kV
